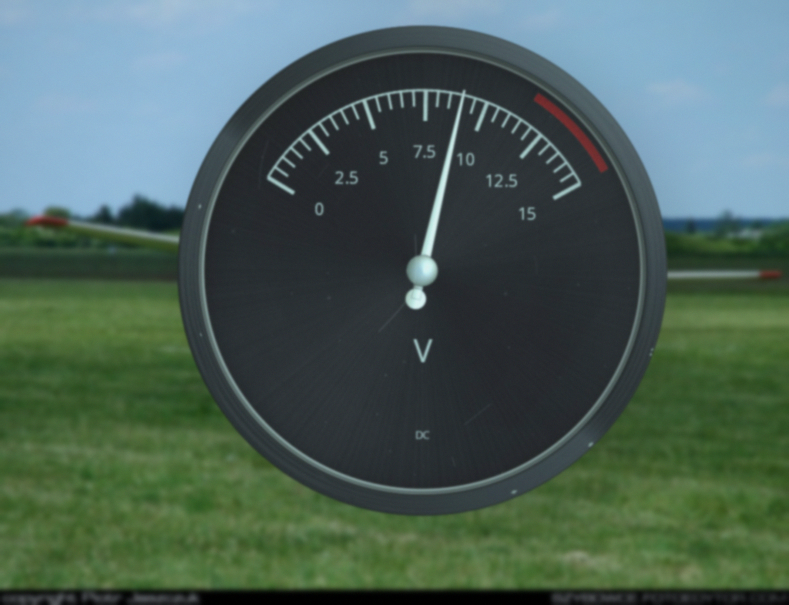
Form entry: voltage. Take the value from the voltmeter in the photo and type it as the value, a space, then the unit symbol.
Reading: 9 V
